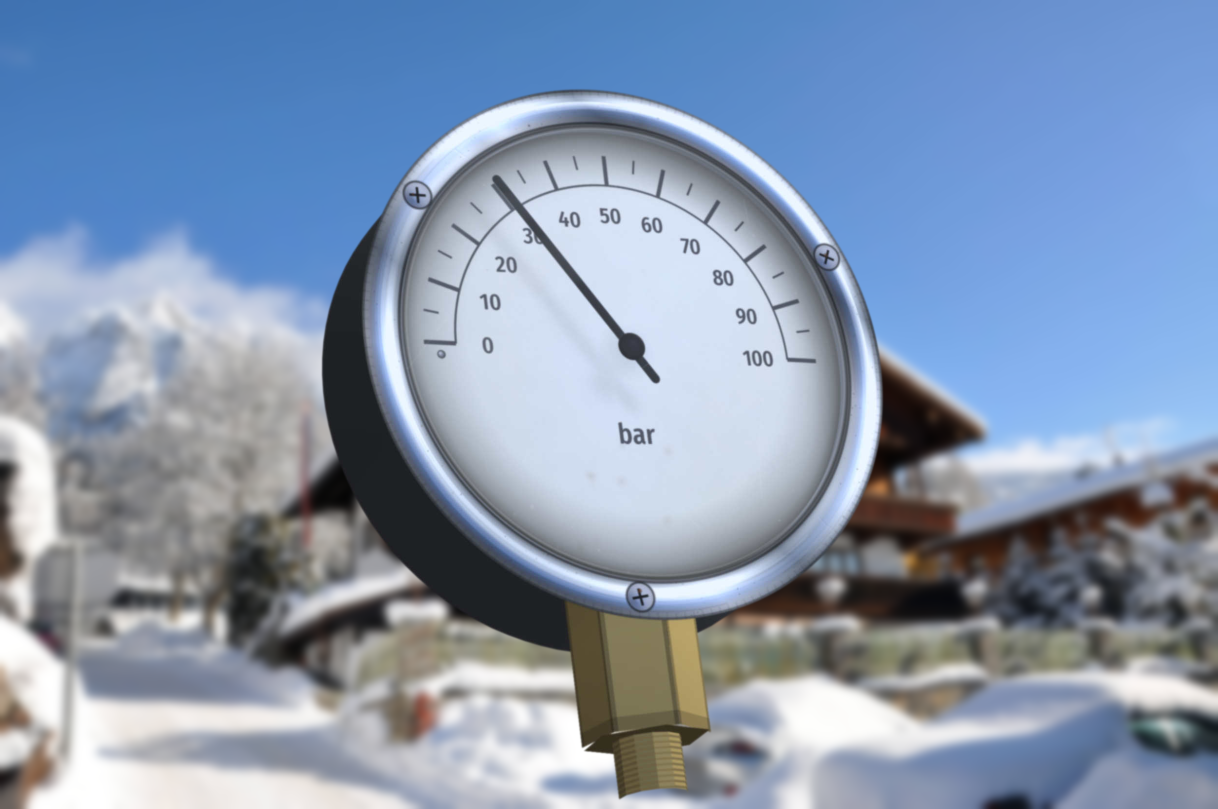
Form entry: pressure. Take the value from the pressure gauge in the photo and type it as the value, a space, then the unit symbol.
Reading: 30 bar
